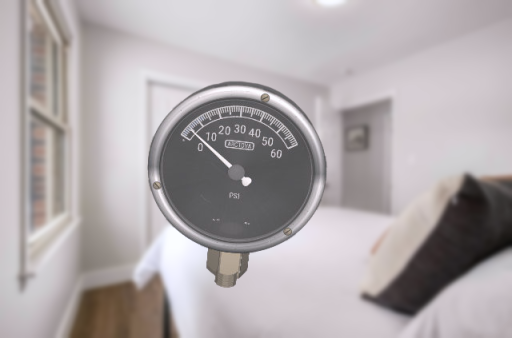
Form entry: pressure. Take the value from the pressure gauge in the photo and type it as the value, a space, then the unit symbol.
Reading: 5 psi
